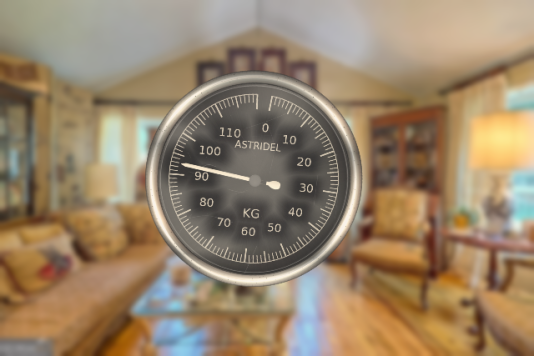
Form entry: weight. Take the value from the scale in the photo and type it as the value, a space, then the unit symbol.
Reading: 93 kg
